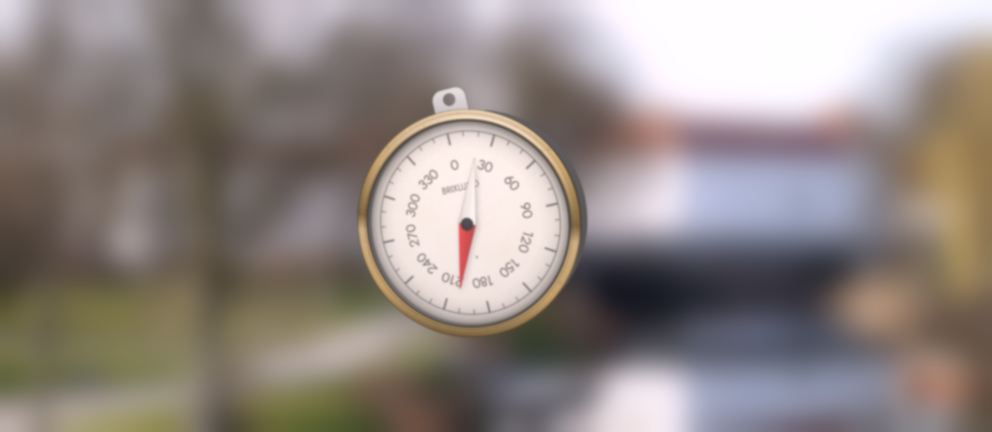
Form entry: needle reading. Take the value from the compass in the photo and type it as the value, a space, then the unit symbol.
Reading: 200 °
